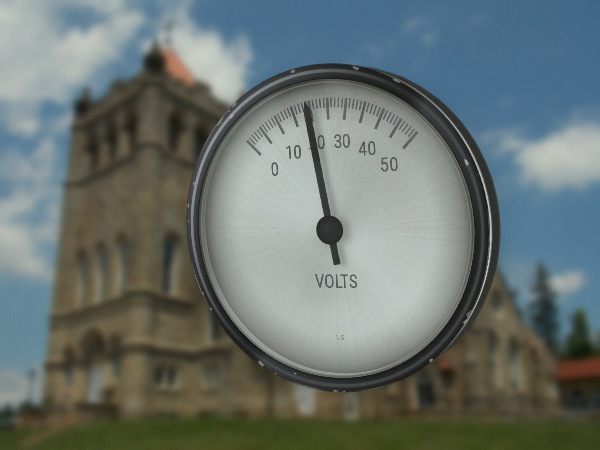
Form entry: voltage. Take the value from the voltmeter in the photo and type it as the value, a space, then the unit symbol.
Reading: 20 V
